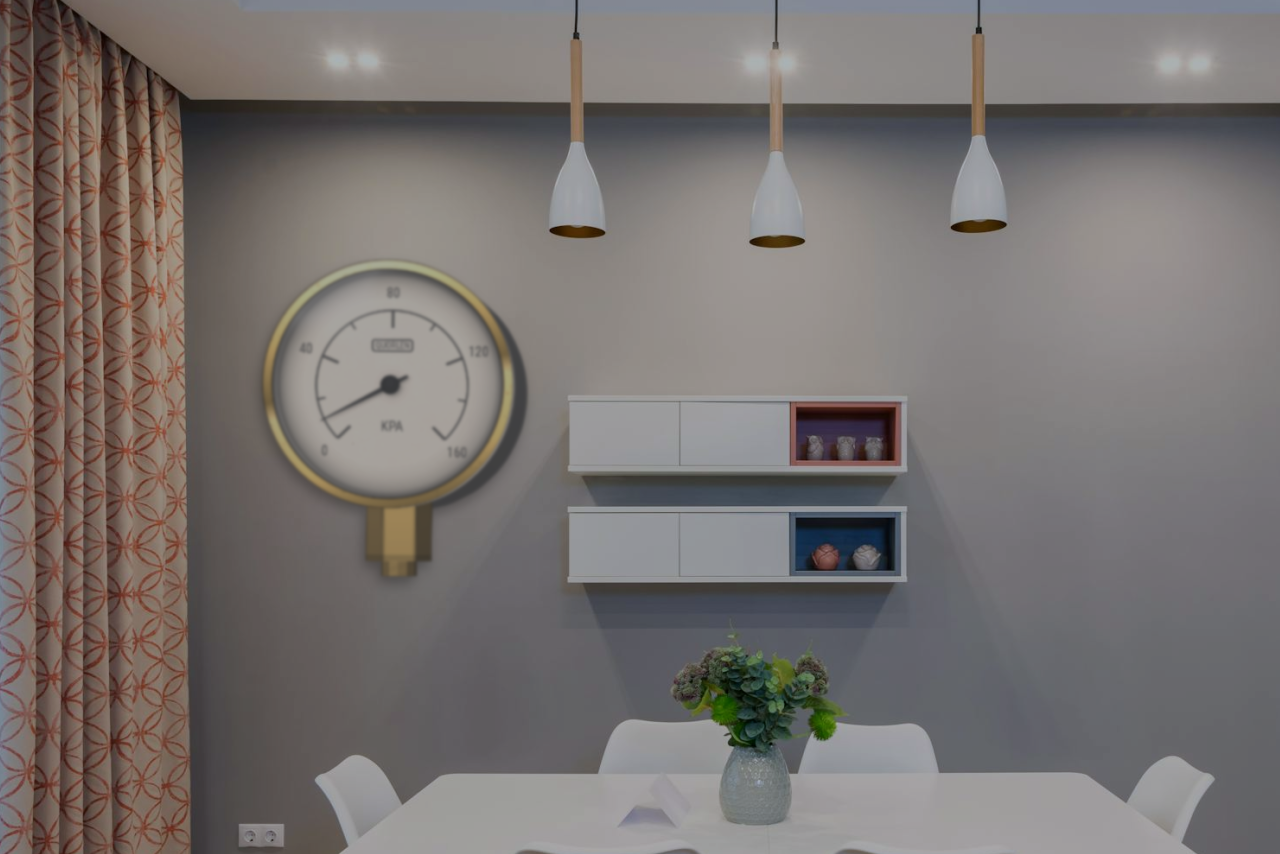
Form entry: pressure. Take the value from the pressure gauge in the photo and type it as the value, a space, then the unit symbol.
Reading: 10 kPa
